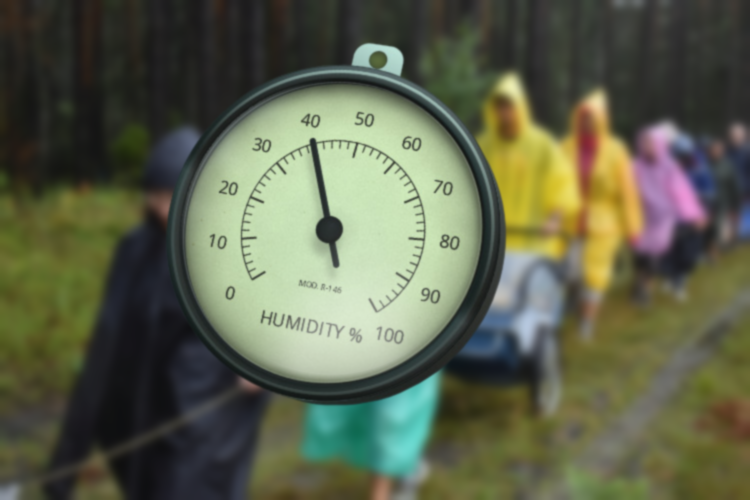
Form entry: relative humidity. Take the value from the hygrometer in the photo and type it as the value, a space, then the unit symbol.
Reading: 40 %
